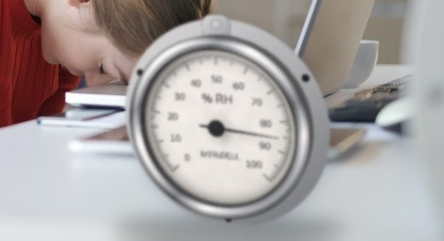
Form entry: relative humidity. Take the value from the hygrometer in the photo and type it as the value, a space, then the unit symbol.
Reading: 85 %
